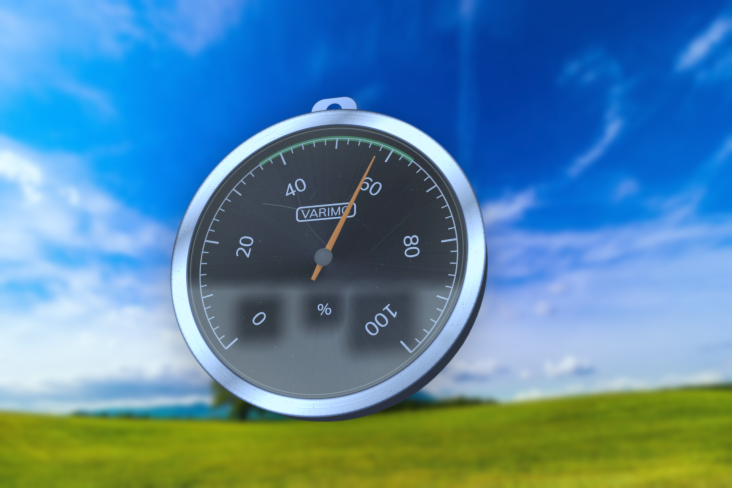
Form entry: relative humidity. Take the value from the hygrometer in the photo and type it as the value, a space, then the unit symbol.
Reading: 58 %
